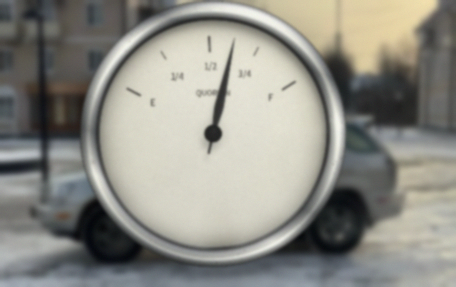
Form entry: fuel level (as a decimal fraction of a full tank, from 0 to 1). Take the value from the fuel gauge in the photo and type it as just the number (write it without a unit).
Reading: 0.625
